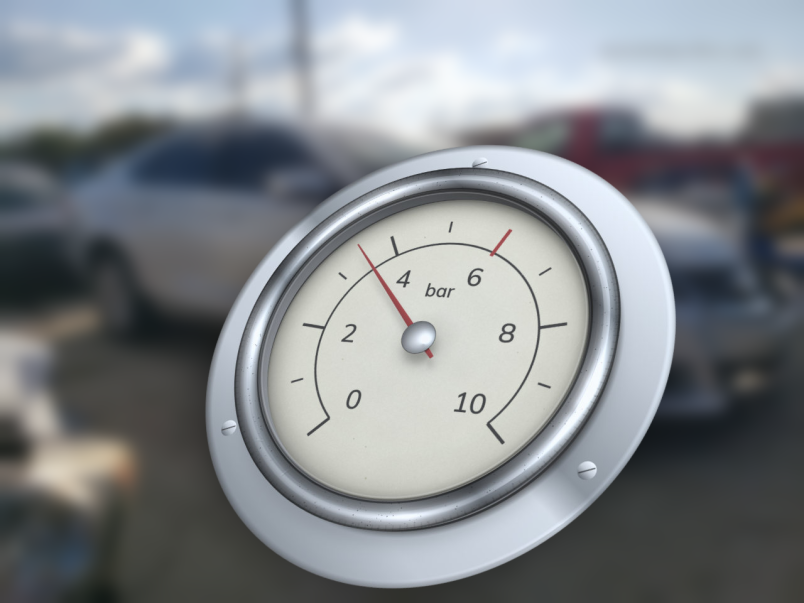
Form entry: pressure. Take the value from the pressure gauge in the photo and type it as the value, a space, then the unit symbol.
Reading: 3.5 bar
